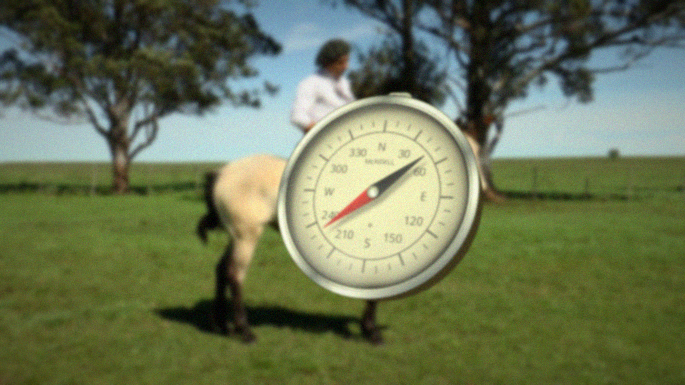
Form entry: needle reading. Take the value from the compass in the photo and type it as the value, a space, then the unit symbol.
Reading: 230 °
